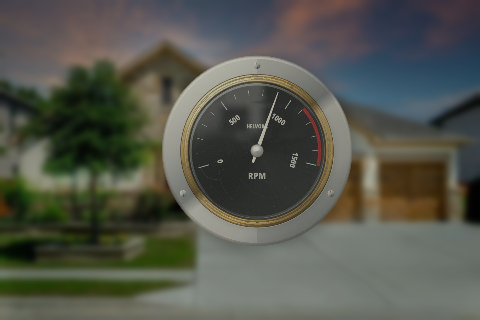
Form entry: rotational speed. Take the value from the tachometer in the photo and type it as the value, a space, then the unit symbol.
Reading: 900 rpm
